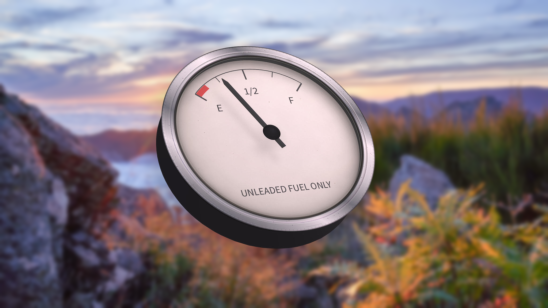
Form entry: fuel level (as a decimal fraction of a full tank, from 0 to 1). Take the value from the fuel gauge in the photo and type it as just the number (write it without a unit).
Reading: 0.25
